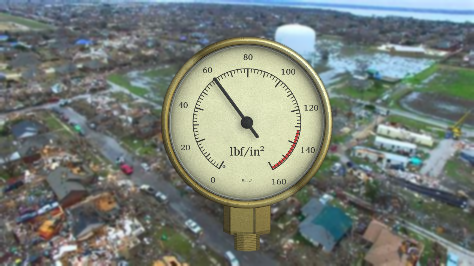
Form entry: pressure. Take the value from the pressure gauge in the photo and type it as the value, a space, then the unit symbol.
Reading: 60 psi
